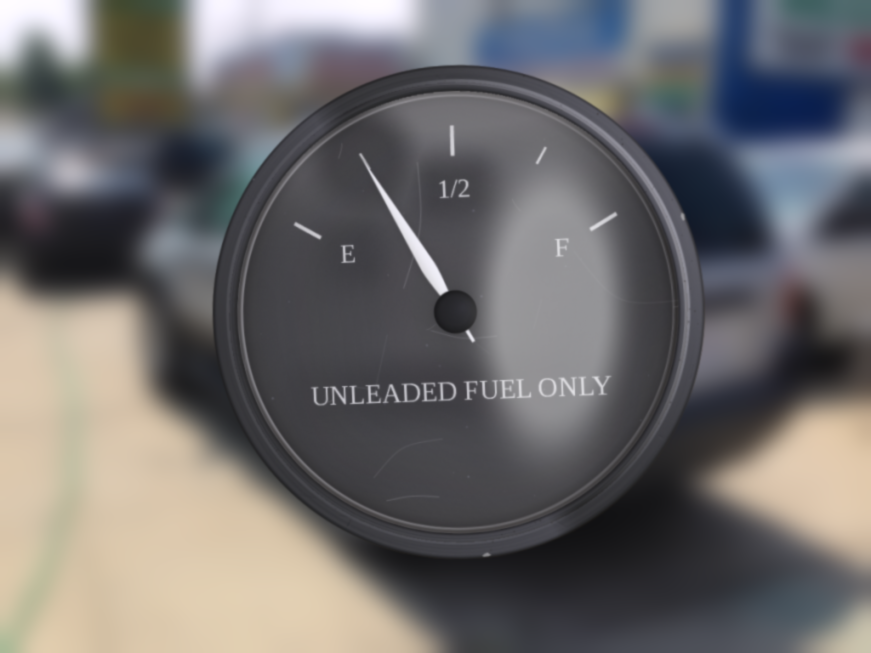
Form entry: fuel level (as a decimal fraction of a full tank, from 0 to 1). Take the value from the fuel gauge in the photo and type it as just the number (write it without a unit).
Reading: 0.25
